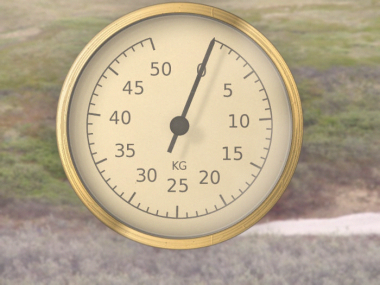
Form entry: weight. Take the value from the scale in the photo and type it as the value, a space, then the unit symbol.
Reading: 0 kg
